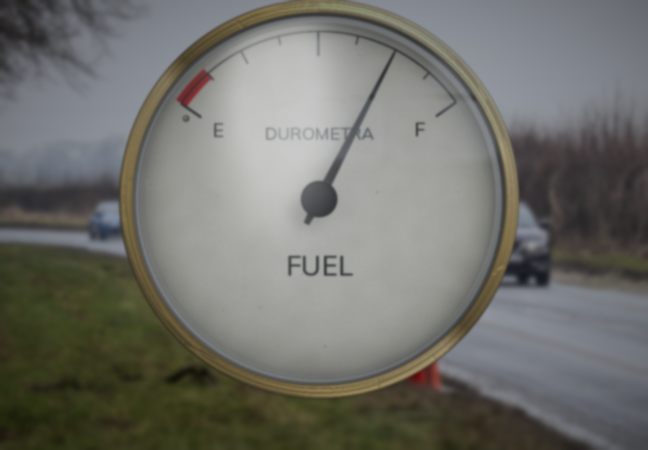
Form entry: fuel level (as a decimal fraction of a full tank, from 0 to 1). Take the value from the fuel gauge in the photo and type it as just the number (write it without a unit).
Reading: 0.75
